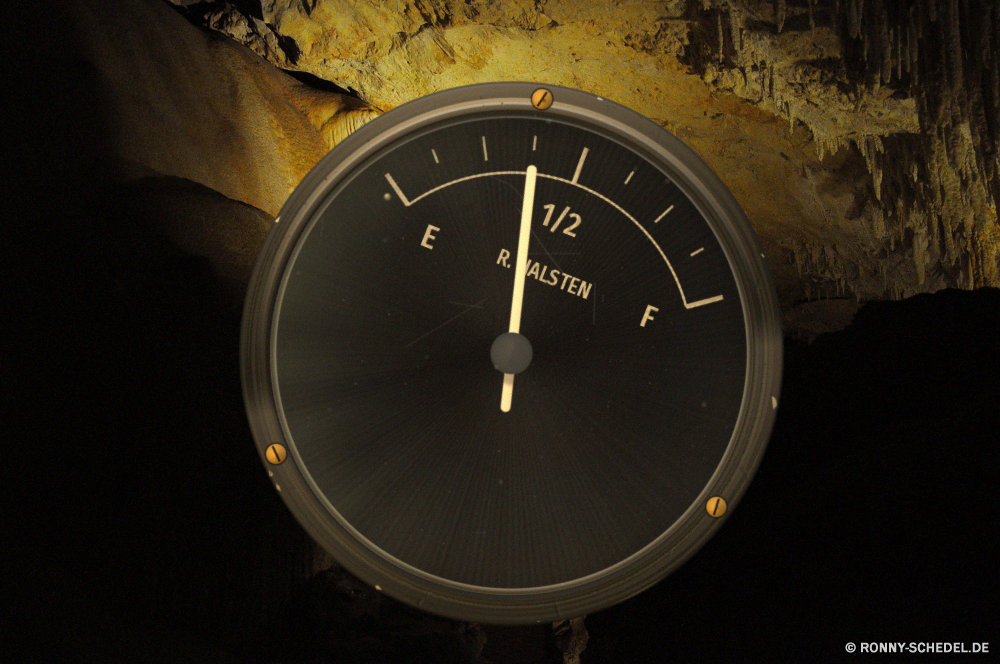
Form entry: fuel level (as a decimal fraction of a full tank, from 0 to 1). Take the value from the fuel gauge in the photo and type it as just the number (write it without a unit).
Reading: 0.375
